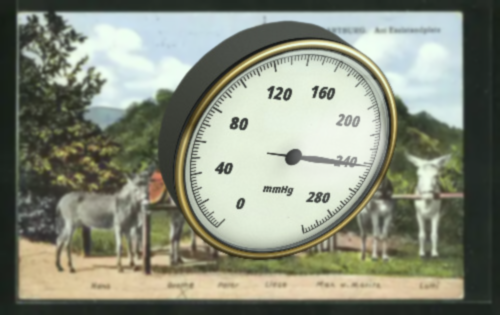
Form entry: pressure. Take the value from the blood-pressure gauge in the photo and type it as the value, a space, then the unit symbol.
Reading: 240 mmHg
